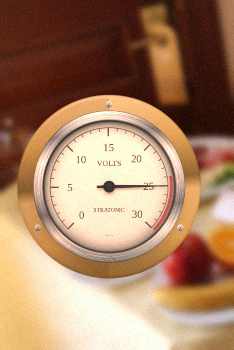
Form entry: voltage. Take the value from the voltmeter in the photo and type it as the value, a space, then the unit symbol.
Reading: 25 V
